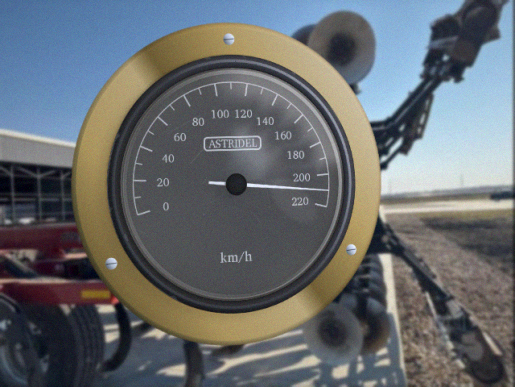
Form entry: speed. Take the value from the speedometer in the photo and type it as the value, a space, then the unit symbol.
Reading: 210 km/h
